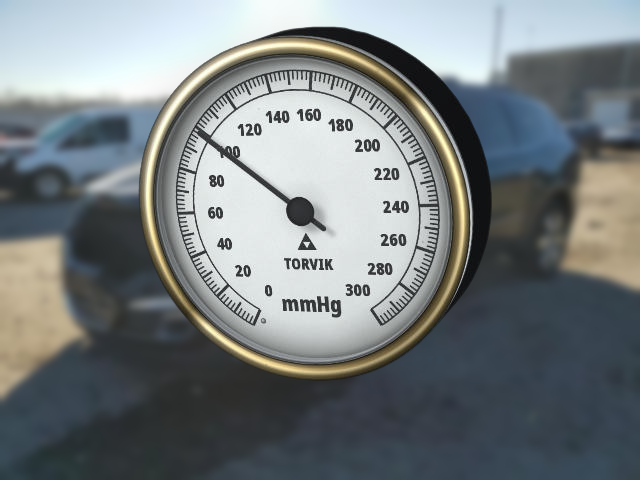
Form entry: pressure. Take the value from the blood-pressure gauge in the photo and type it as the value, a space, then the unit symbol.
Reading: 100 mmHg
